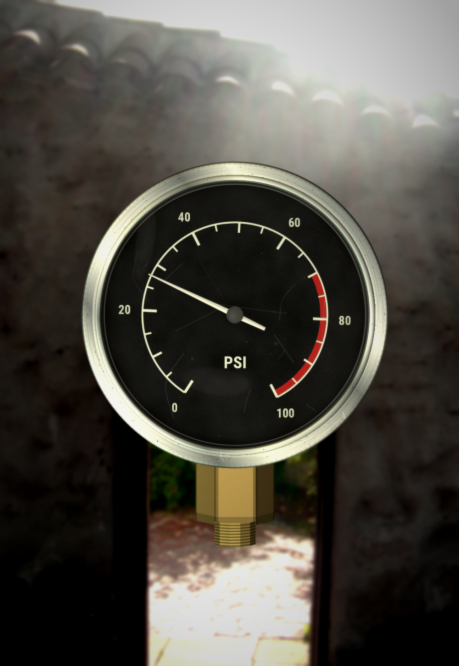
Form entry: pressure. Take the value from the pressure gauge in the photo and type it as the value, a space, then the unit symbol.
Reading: 27.5 psi
